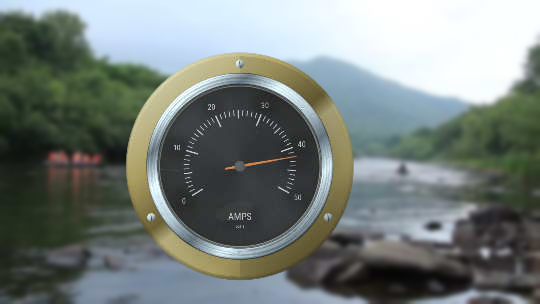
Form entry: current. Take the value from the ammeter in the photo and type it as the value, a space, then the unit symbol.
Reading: 42 A
